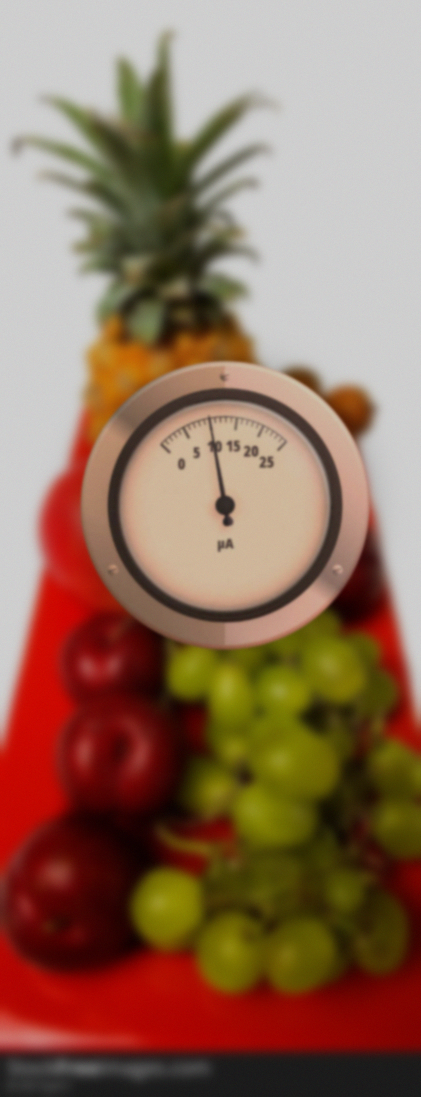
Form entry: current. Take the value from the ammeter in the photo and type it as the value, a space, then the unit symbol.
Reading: 10 µA
